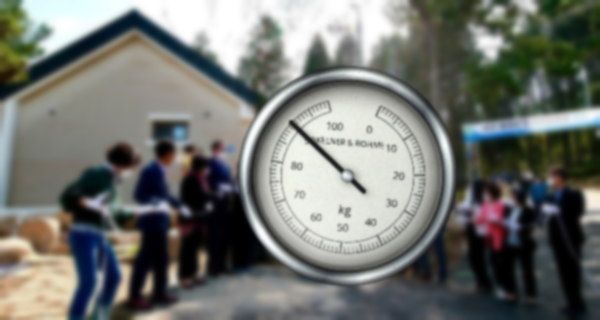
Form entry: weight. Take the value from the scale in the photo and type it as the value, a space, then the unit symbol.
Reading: 90 kg
